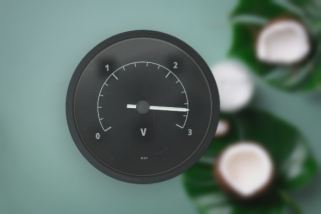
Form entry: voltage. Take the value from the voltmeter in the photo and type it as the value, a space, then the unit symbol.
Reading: 2.7 V
